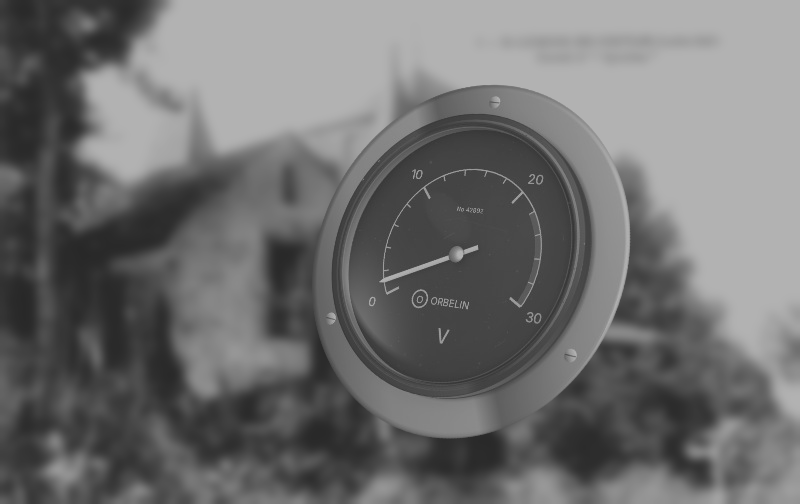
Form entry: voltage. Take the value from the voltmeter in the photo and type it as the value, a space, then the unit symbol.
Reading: 1 V
